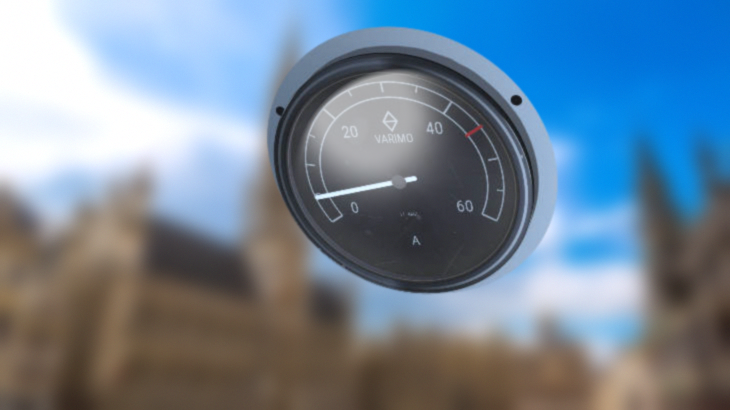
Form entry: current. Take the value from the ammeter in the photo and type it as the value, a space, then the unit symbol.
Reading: 5 A
